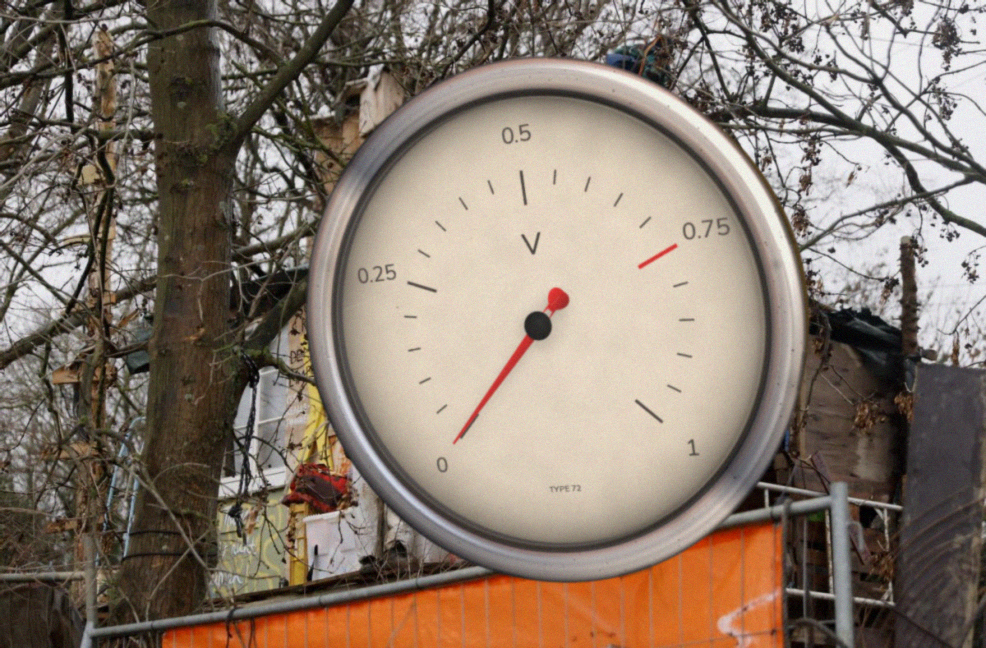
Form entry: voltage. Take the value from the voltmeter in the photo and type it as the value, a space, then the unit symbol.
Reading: 0 V
